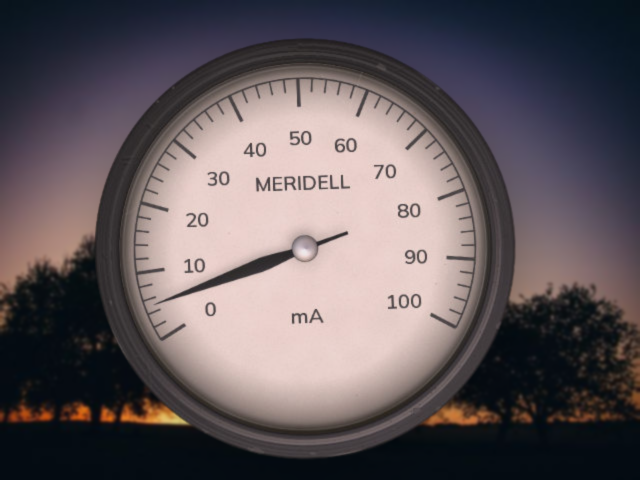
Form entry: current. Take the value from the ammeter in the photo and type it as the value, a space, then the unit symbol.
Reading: 5 mA
